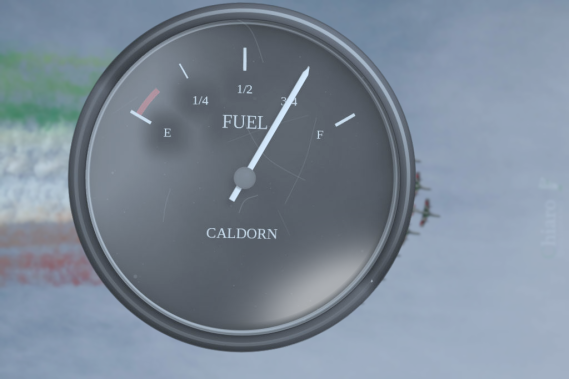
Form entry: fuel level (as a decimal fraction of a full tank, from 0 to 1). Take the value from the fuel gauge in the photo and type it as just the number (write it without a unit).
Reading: 0.75
